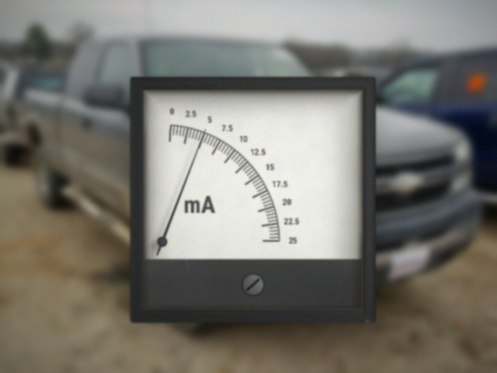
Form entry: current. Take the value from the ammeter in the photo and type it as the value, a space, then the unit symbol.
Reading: 5 mA
